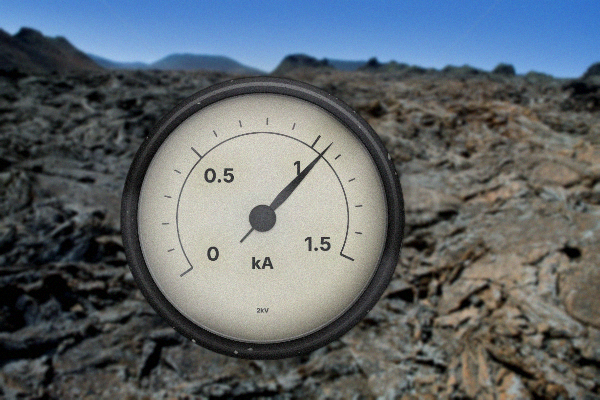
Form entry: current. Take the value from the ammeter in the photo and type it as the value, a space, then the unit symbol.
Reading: 1.05 kA
